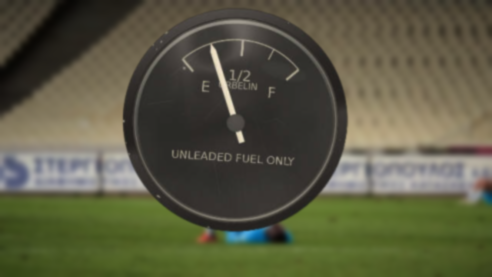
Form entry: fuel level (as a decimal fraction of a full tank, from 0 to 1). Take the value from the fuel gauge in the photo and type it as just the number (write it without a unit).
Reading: 0.25
